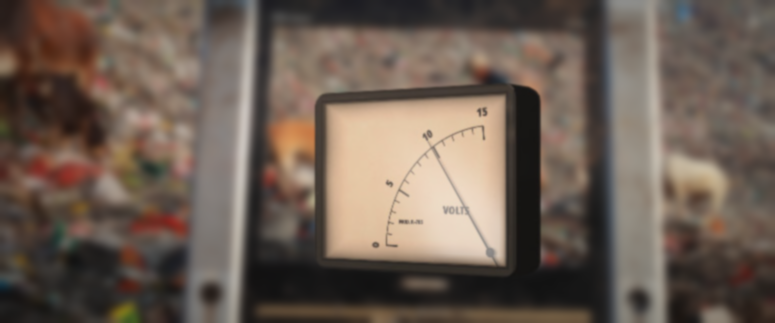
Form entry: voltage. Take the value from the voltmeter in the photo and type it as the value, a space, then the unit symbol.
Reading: 10 V
